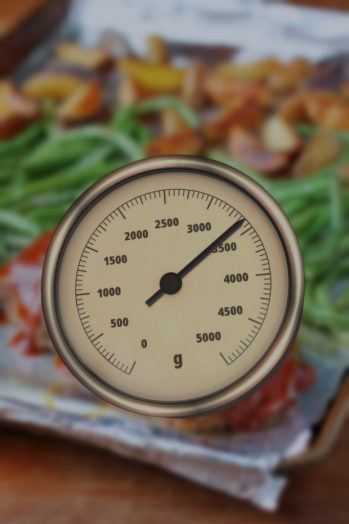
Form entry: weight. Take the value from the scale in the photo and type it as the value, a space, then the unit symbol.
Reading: 3400 g
